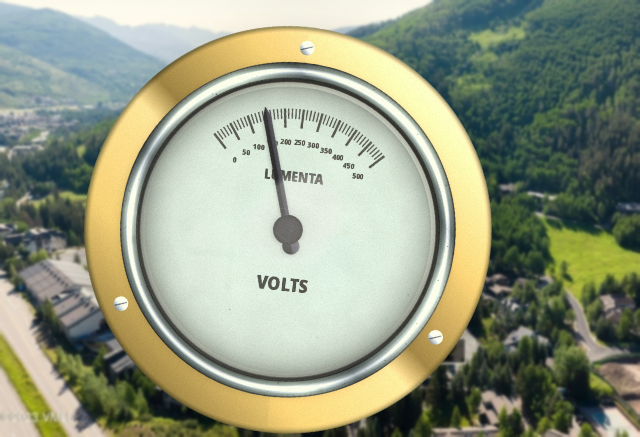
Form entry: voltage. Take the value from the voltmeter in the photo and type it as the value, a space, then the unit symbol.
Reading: 150 V
